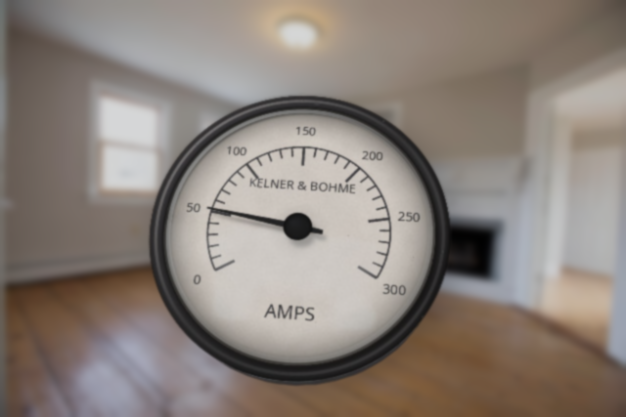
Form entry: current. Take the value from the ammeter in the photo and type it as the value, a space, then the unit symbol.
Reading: 50 A
